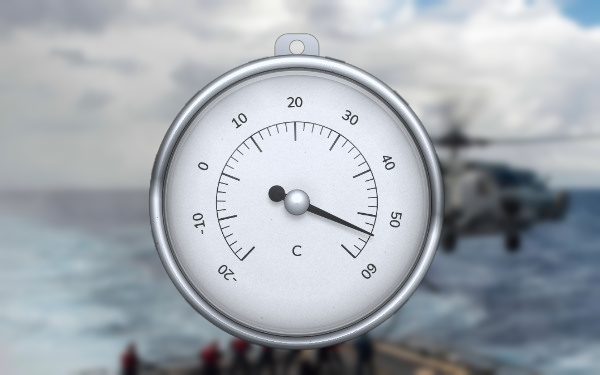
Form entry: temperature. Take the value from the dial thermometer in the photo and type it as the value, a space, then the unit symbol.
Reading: 54 °C
